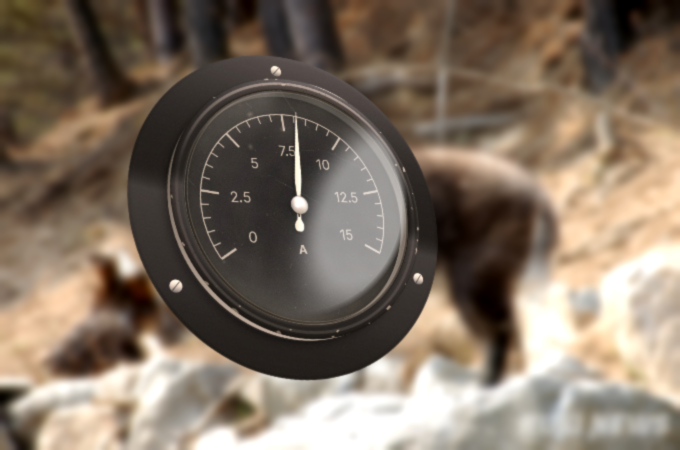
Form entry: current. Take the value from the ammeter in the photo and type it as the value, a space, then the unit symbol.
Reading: 8 A
